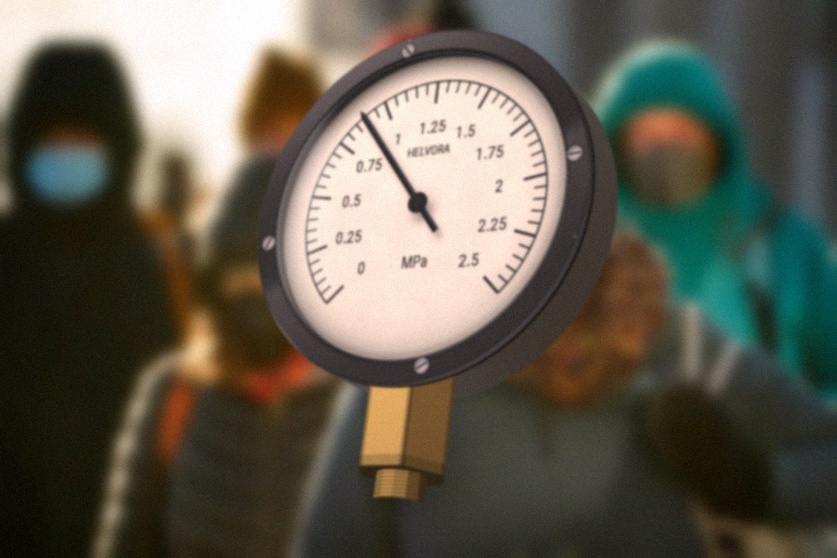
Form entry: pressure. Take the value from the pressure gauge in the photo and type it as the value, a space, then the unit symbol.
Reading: 0.9 MPa
